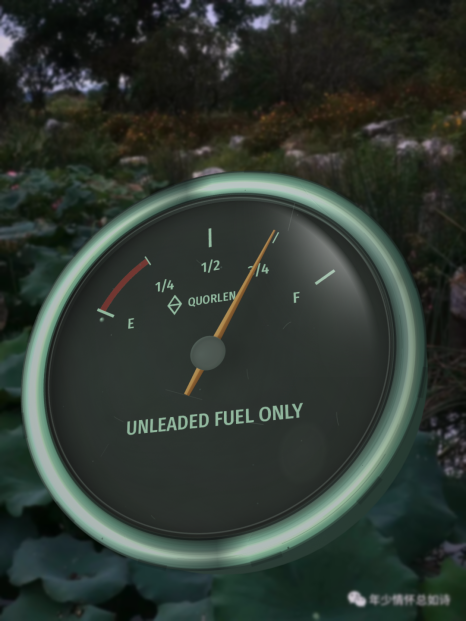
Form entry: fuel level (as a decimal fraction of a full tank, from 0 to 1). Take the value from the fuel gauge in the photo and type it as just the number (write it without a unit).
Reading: 0.75
